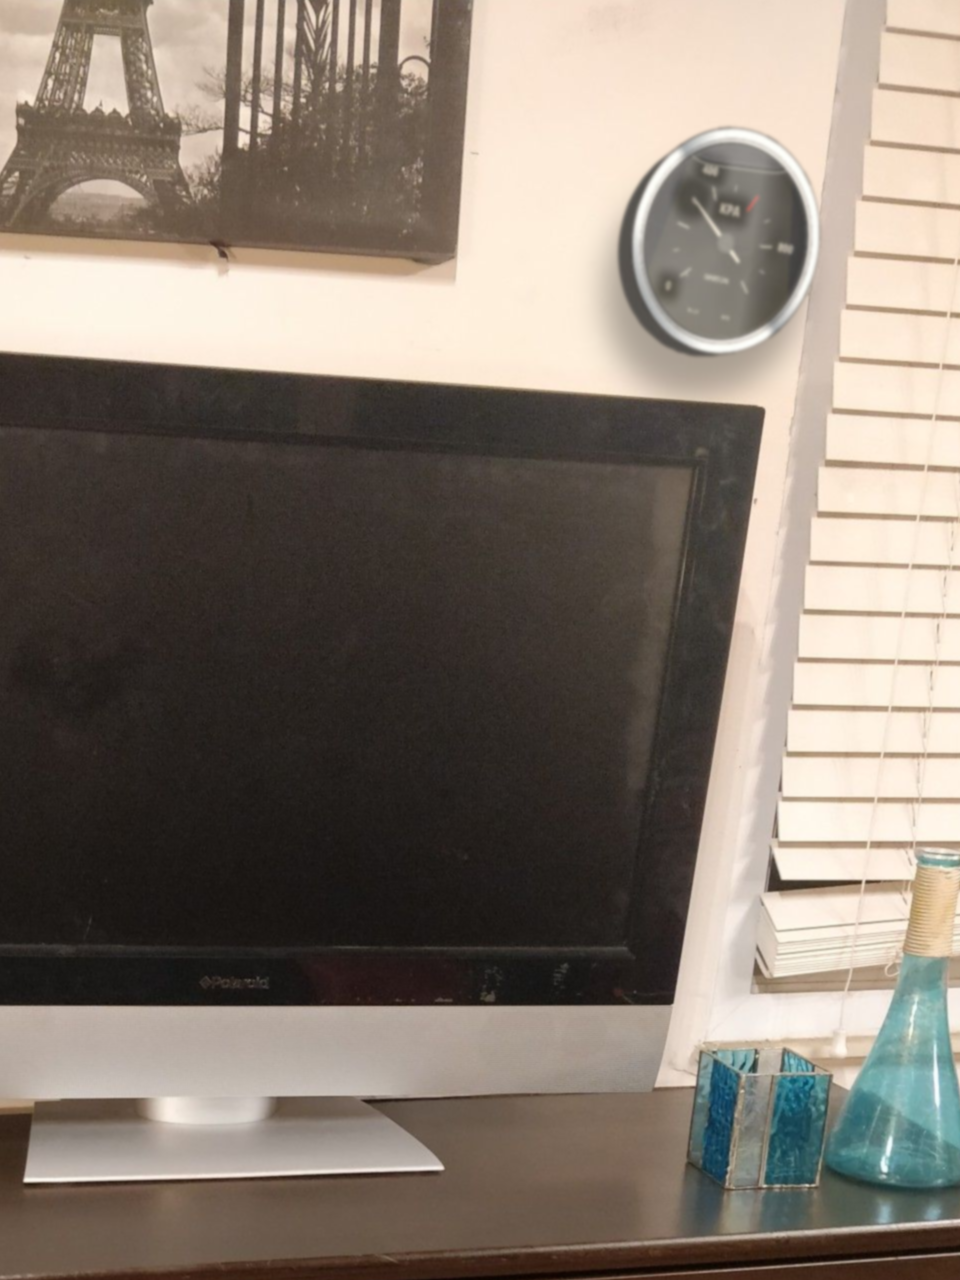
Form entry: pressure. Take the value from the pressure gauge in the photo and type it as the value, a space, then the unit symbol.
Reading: 300 kPa
